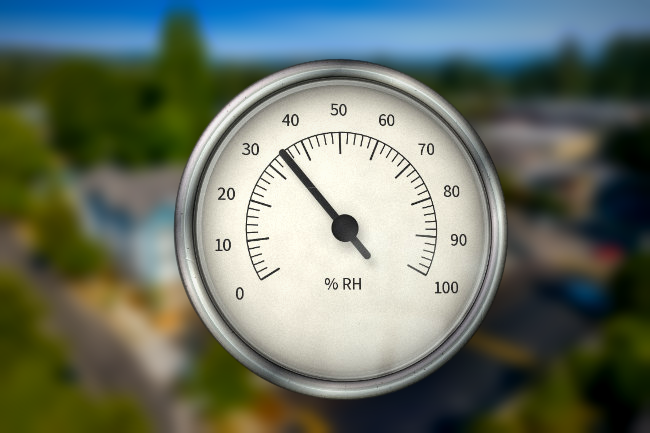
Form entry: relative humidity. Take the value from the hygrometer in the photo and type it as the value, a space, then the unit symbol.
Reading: 34 %
